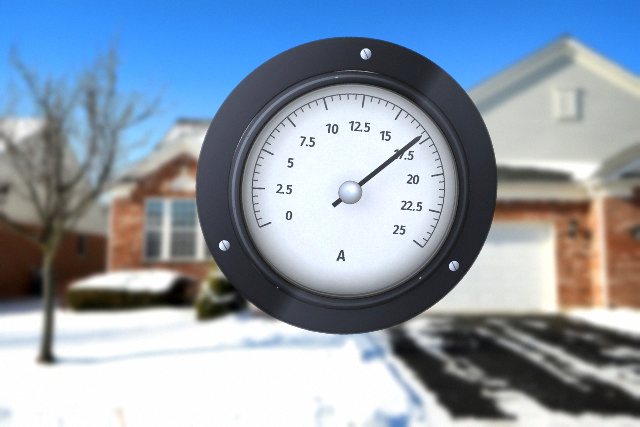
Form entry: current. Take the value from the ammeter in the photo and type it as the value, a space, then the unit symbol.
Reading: 17 A
